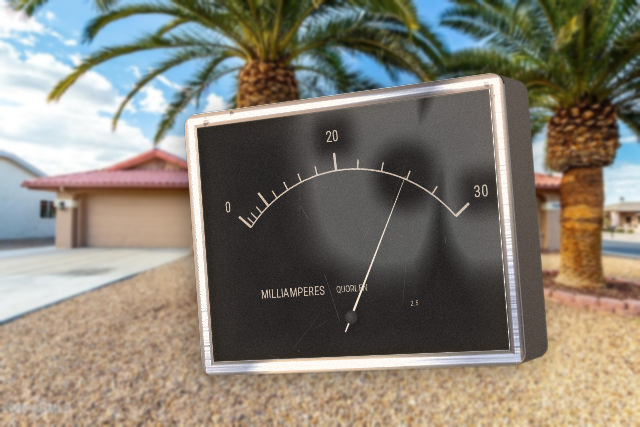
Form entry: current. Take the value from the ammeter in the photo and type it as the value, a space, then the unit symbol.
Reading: 26 mA
